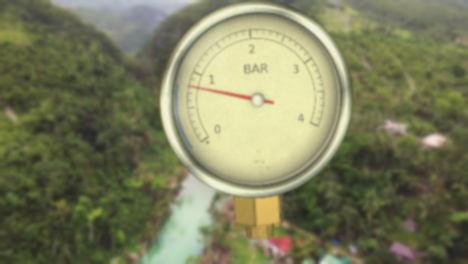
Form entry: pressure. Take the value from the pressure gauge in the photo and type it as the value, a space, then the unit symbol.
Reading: 0.8 bar
